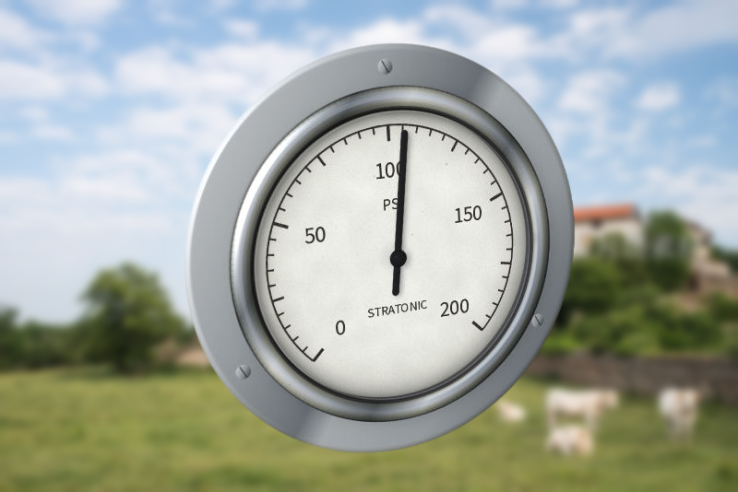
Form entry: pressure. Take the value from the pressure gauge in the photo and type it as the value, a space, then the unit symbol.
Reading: 105 psi
